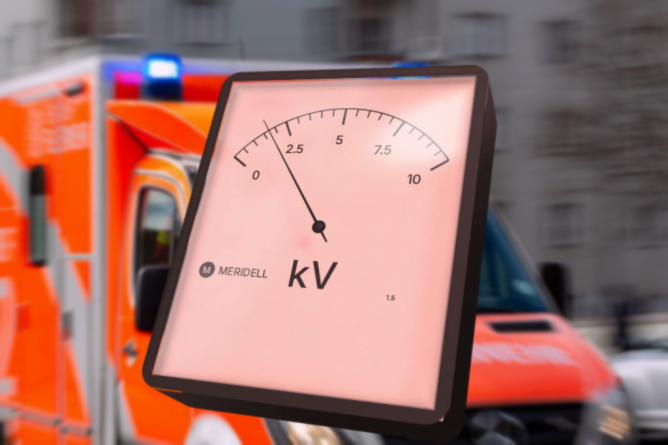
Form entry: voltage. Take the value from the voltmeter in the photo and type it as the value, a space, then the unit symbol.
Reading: 1.75 kV
